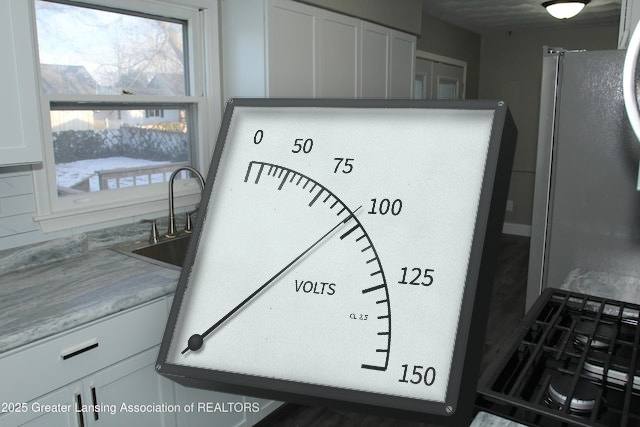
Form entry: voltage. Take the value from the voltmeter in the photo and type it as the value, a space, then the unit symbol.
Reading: 95 V
